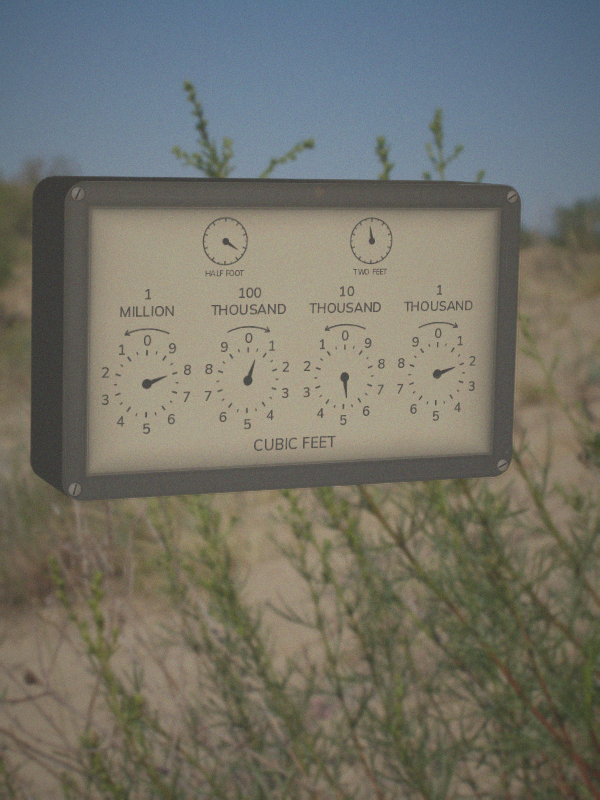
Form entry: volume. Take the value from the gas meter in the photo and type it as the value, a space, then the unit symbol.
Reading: 805200 ft³
